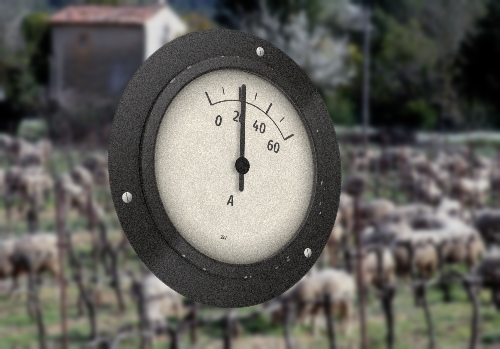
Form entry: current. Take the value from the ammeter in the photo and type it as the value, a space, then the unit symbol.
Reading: 20 A
